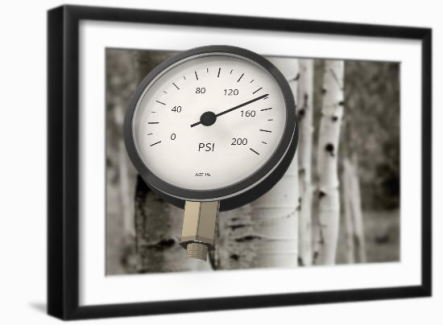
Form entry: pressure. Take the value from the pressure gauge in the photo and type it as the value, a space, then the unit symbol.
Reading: 150 psi
